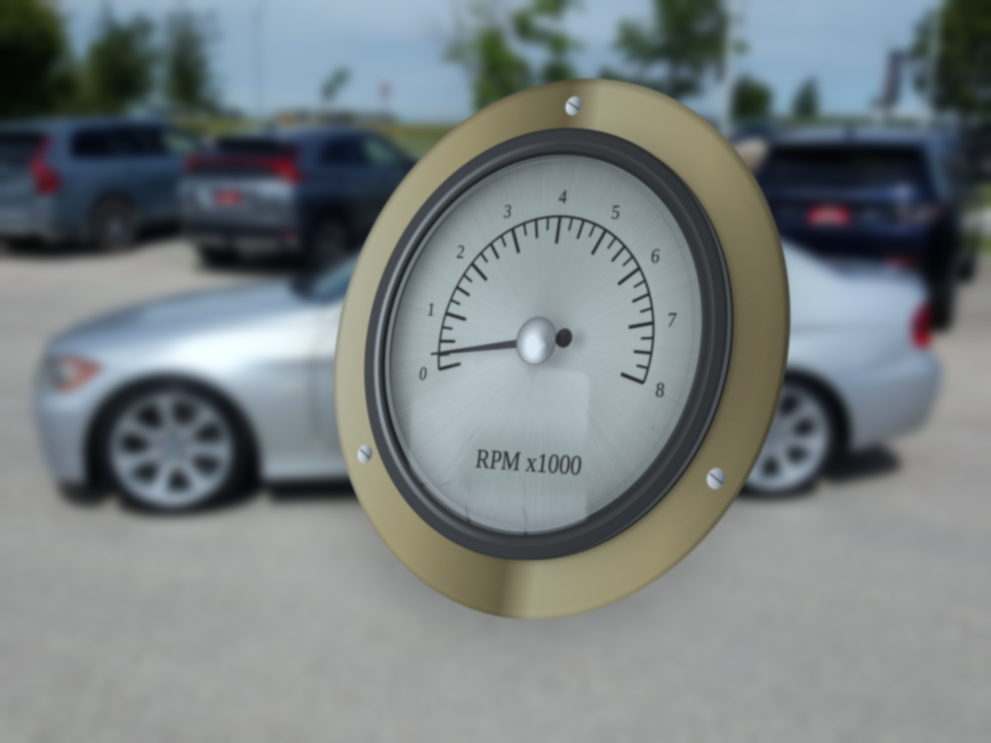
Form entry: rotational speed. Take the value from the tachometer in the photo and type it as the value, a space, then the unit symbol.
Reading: 250 rpm
